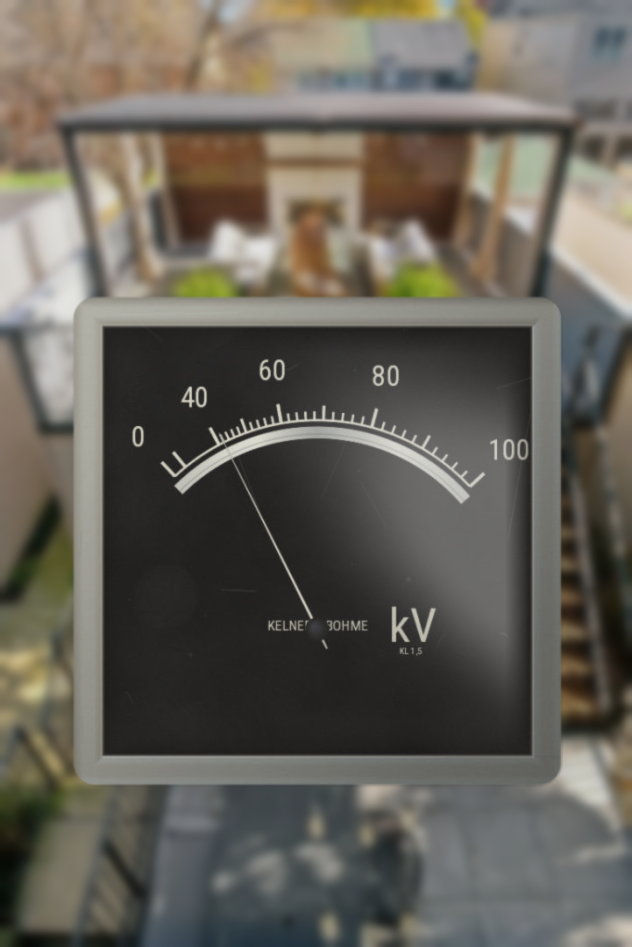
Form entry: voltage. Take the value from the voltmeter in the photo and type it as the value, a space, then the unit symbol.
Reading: 42 kV
